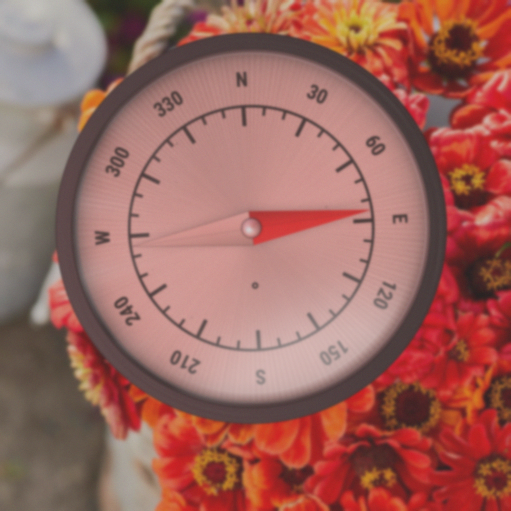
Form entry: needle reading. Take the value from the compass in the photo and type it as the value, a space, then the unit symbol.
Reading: 85 °
